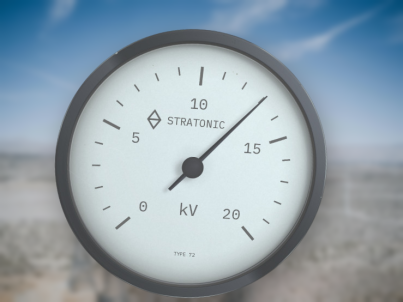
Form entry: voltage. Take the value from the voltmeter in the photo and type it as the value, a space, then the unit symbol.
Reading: 13 kV
